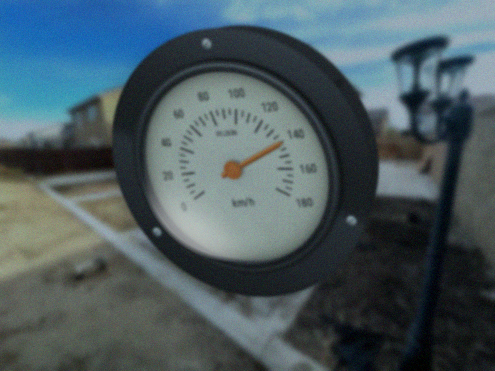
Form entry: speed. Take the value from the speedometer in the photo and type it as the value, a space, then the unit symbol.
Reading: 140 km/h
